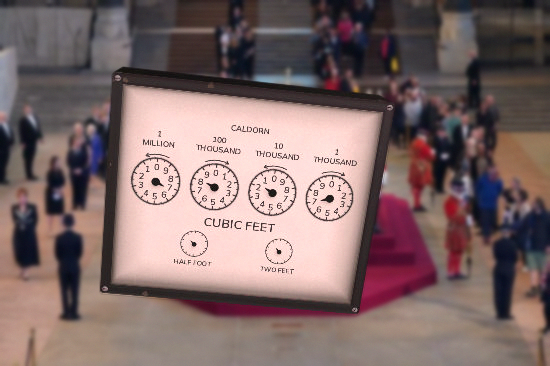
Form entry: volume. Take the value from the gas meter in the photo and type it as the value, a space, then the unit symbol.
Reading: 681700 ft³
